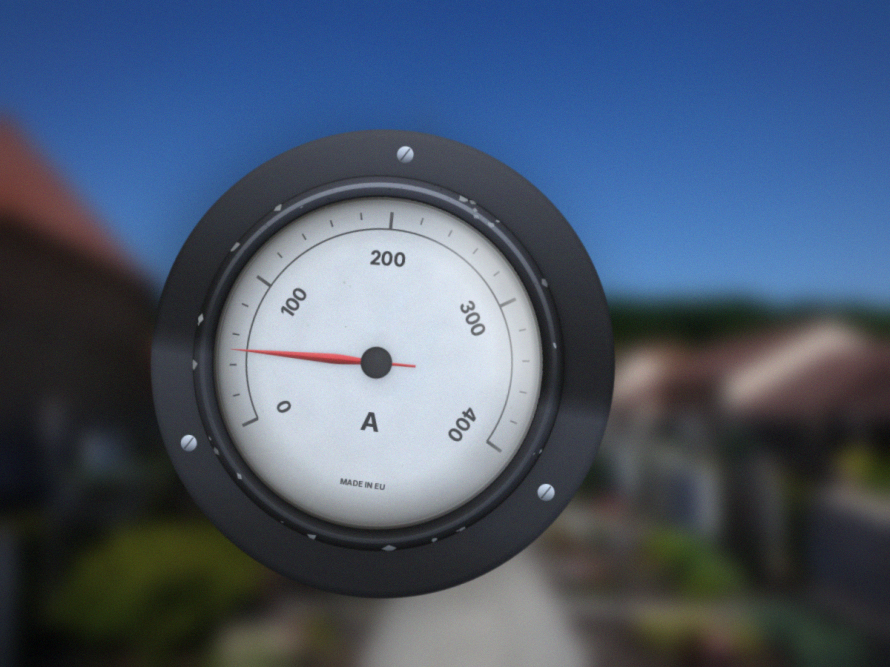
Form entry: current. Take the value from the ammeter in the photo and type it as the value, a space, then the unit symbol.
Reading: 50 A
